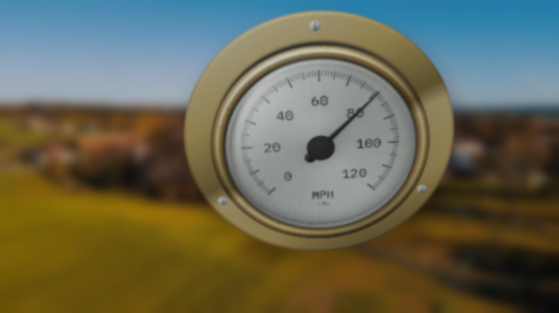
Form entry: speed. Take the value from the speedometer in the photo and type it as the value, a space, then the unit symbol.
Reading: 80 mph
